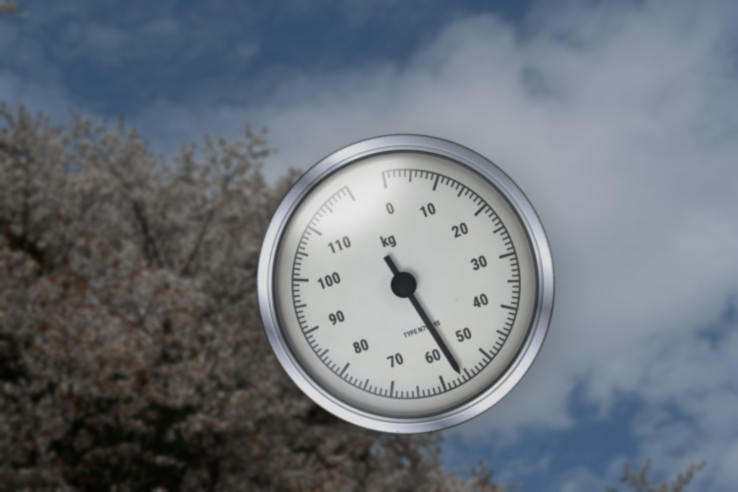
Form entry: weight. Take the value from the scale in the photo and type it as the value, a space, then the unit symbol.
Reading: 56 kg
